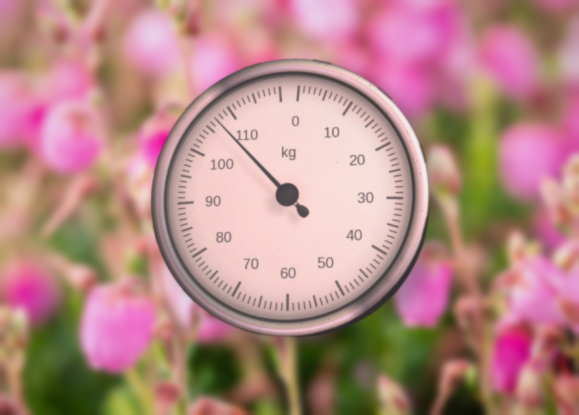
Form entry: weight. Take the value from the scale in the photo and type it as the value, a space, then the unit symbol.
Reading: 107 kg
